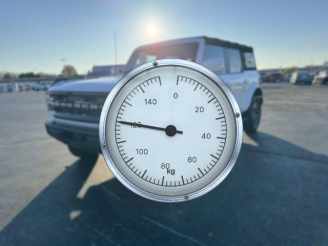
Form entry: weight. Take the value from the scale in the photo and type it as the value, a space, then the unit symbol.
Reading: 120 kg
